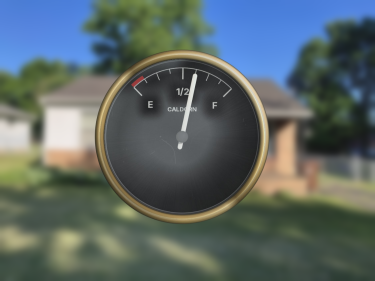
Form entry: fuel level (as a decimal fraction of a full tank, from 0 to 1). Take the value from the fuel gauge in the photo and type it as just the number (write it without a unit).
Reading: 0.625
